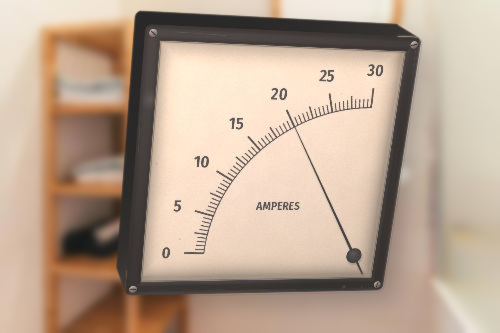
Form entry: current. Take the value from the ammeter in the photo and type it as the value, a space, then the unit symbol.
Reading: 20 A
